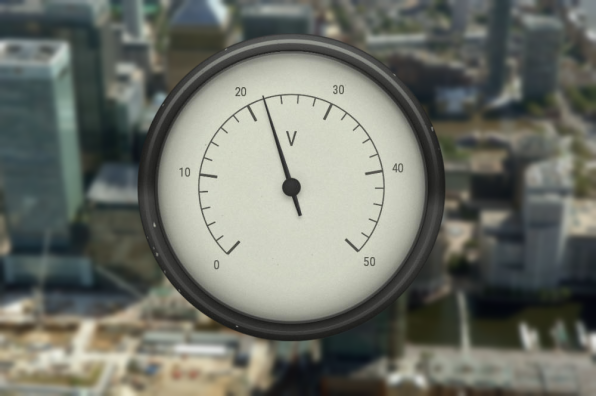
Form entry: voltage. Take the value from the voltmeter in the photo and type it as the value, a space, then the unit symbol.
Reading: 22 V
